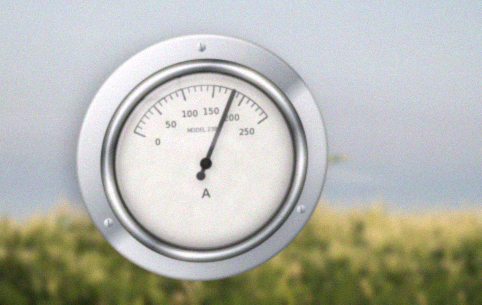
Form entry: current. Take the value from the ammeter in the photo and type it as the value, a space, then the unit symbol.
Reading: 180 A
